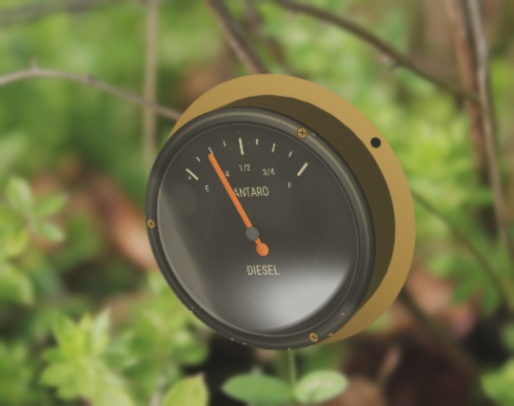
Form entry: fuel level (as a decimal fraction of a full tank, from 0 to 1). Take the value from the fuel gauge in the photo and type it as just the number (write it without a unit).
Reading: 0.25
